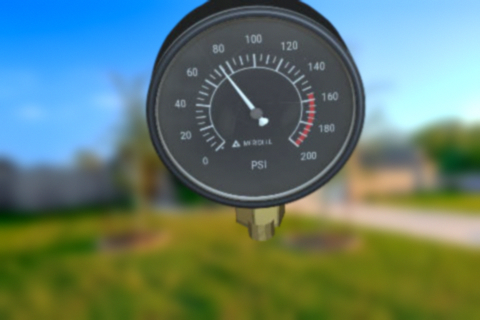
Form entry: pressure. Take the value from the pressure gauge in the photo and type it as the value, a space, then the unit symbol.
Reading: 75 psi
